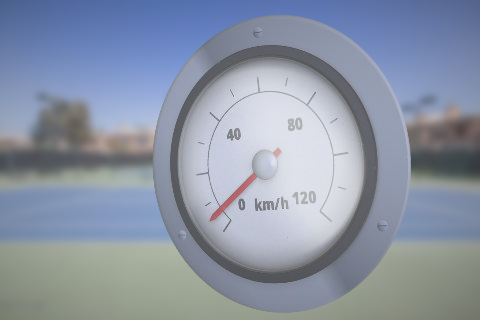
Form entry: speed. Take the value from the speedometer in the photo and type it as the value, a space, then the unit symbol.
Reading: 5 km/h
